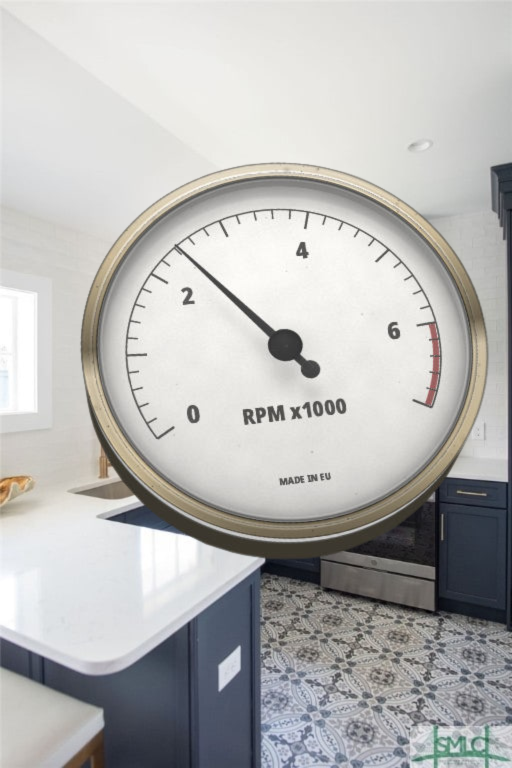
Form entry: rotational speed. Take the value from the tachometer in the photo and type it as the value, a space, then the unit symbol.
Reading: 2400 rpm
